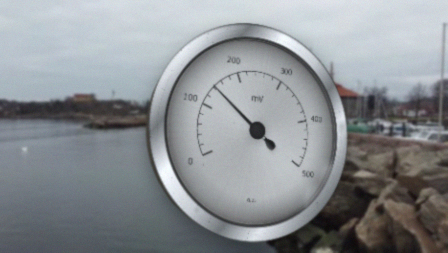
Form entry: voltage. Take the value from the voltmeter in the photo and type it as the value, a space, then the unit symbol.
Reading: 140 mV
